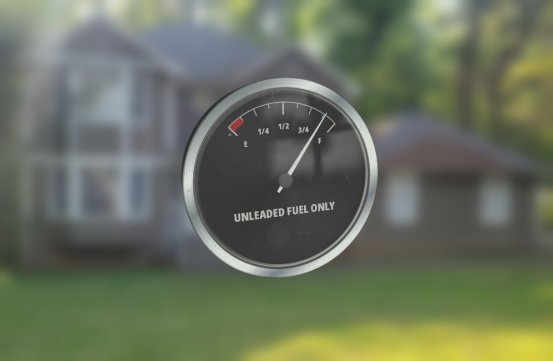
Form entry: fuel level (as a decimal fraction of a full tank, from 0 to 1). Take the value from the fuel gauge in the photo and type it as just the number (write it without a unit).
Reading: 0.875
